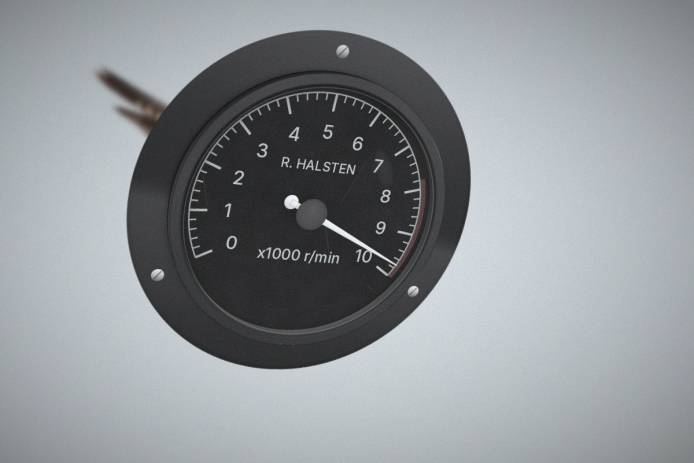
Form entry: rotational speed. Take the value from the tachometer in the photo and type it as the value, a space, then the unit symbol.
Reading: 9700 rpm
